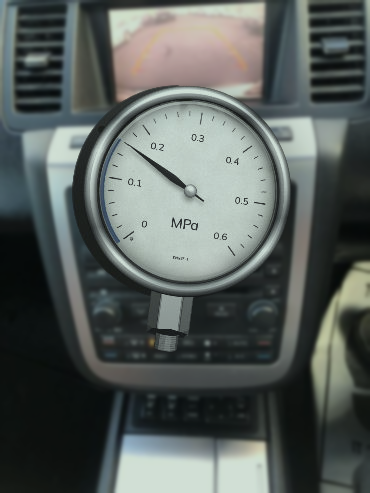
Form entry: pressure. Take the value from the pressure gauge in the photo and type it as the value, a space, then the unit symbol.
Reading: 0.16 MPa
